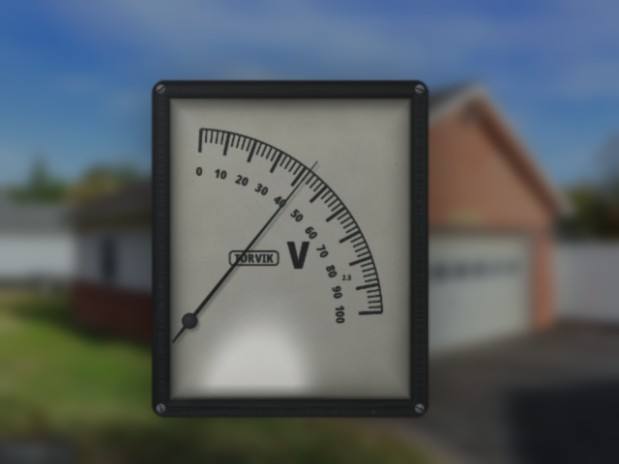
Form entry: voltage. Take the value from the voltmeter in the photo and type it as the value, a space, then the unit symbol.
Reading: 42 V
